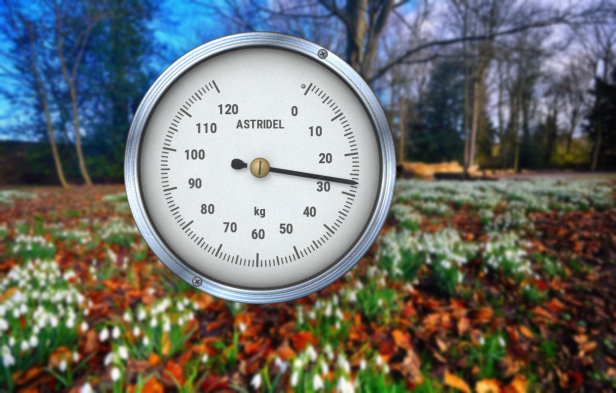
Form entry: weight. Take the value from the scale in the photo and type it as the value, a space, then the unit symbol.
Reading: 27 kg
